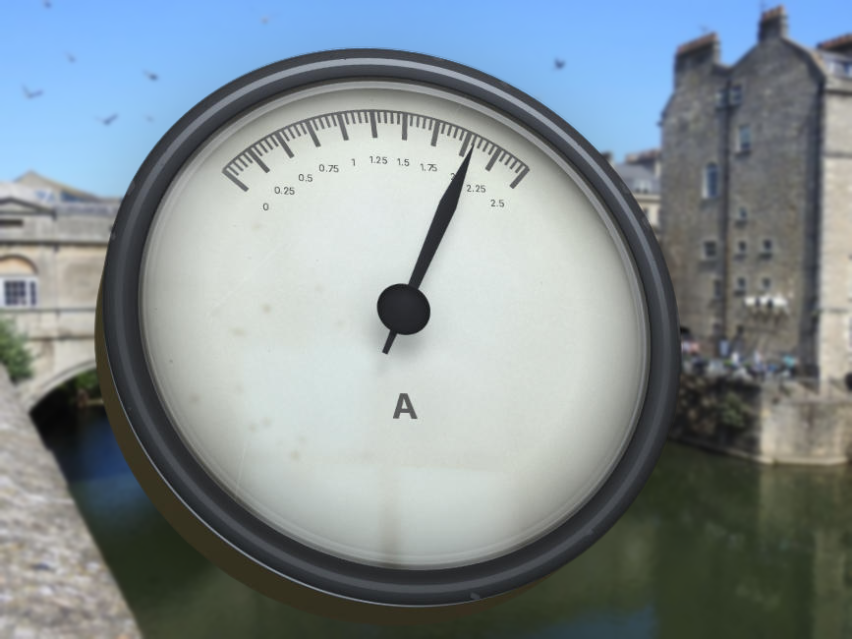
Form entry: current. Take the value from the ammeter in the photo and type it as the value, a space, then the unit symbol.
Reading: 2.05 A
